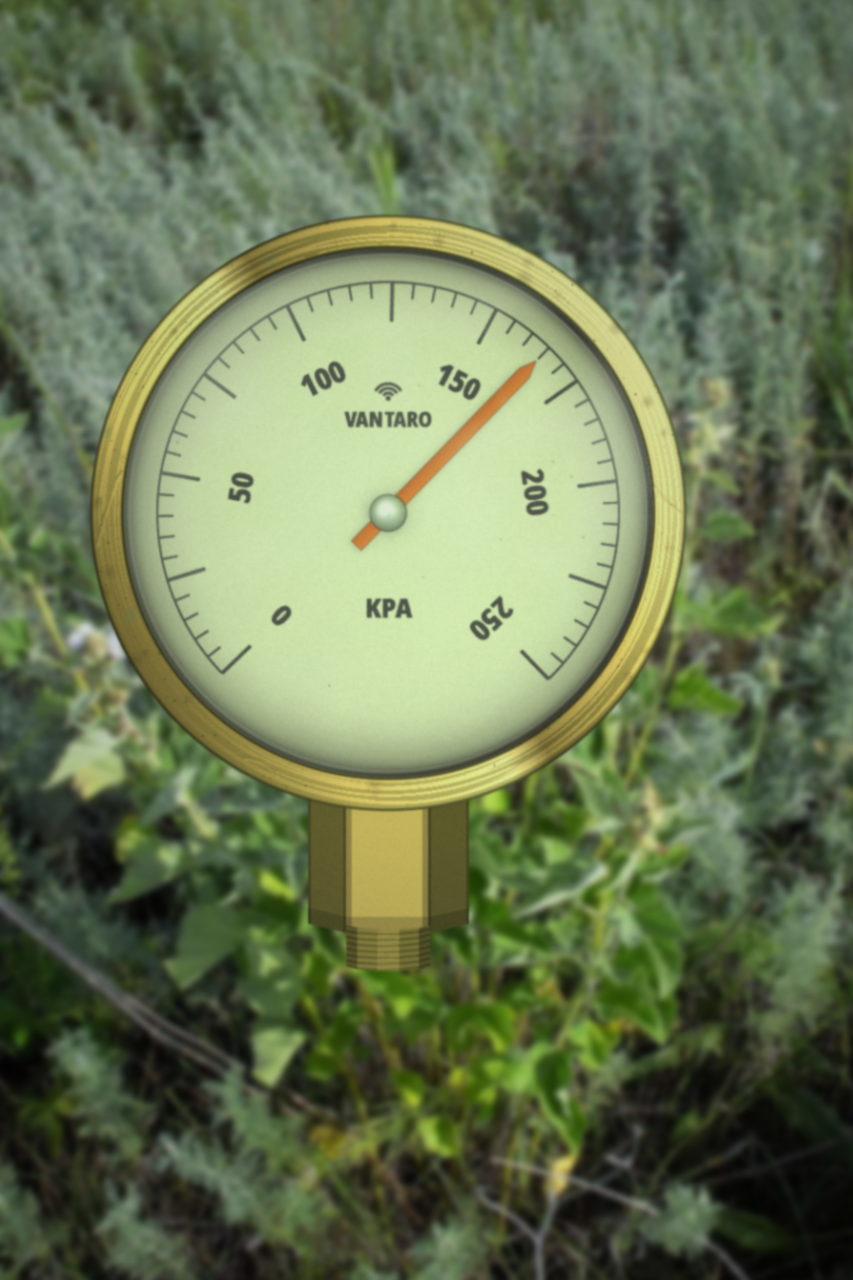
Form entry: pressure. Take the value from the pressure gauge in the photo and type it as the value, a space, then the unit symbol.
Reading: 165 kPa
